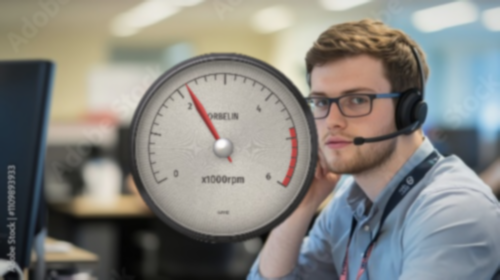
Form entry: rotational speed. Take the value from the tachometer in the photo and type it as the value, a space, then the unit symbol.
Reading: 2200 rpm
